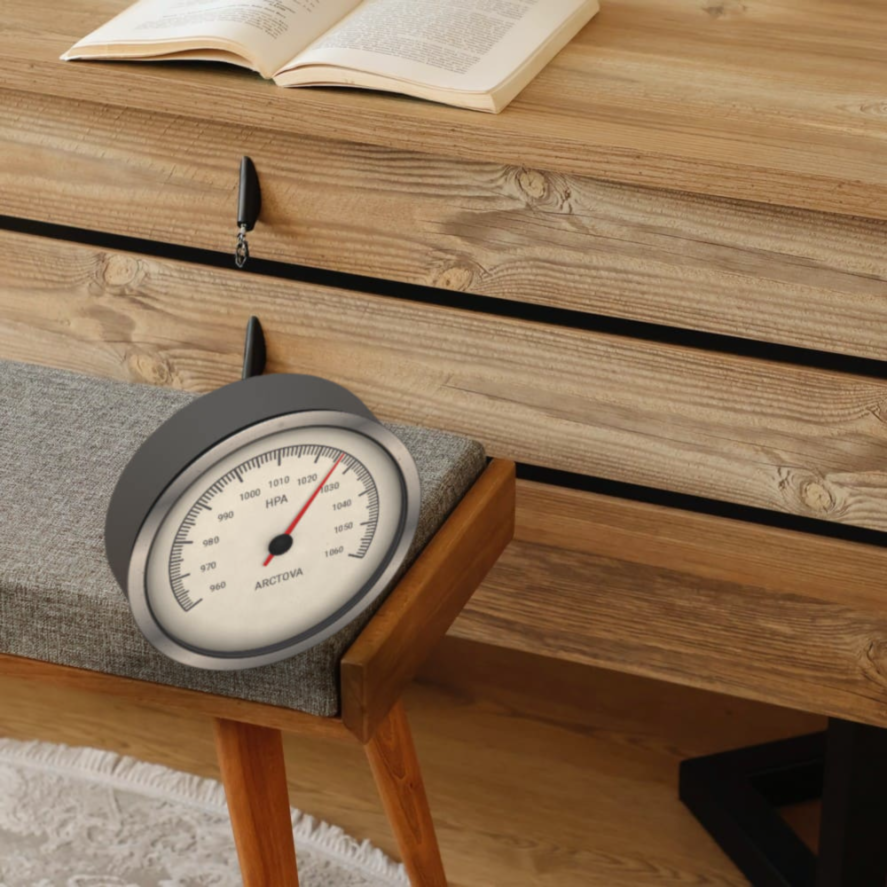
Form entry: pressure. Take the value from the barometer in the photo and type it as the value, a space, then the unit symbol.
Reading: 1025 hPa
